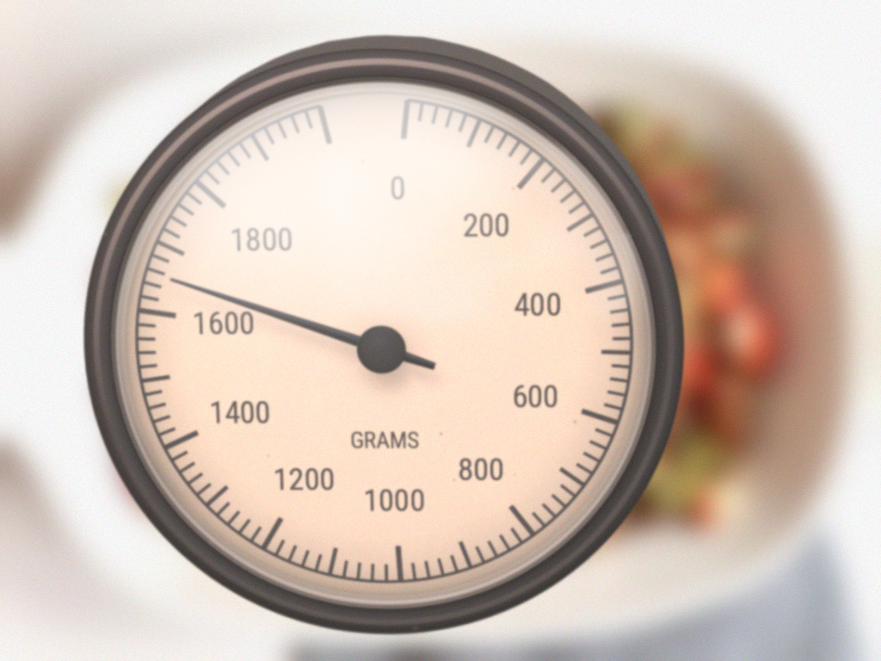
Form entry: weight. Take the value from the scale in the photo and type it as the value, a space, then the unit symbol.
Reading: 1660 g
